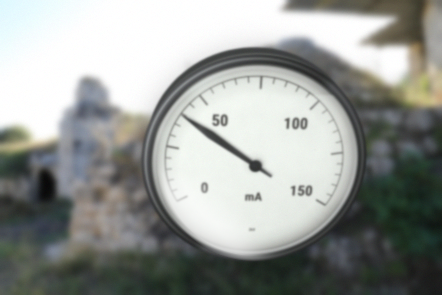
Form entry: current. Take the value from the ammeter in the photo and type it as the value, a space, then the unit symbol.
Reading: 40 mA
